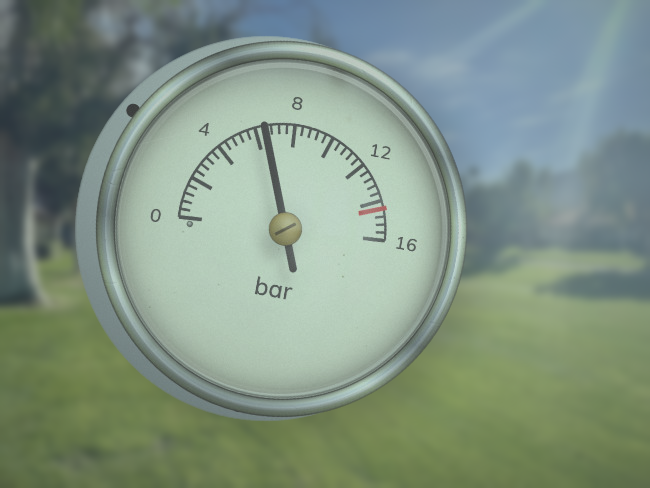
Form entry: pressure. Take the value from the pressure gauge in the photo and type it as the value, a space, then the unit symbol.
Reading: 6.4 bar
